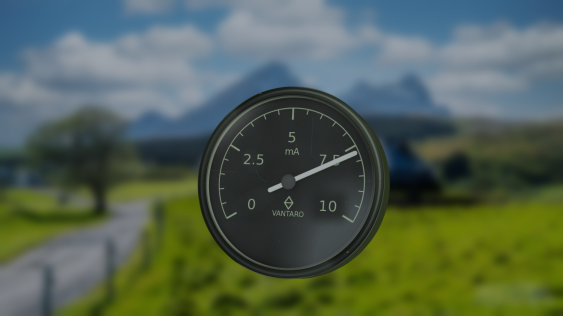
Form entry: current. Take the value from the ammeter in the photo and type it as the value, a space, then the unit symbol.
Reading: 7.75 mA
